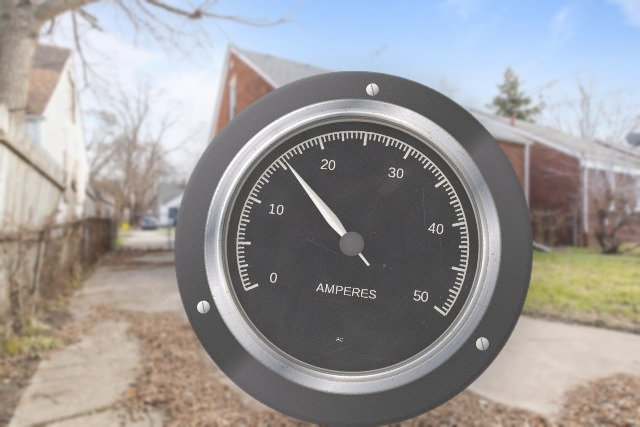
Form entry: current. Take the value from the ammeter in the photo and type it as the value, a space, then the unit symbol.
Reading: 15.5 A
